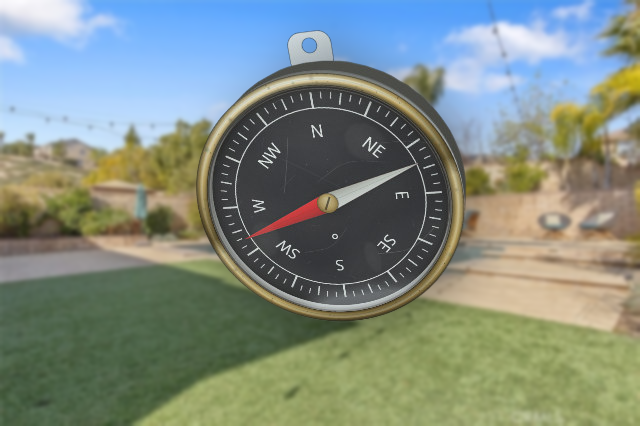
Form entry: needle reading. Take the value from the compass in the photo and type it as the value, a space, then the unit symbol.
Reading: 250 °
